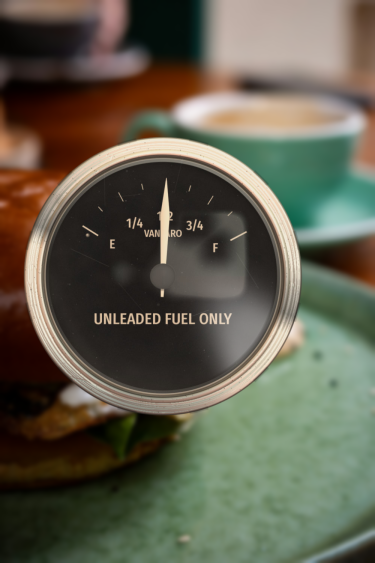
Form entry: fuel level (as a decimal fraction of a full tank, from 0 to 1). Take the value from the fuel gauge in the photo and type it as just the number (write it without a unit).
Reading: 0.5
